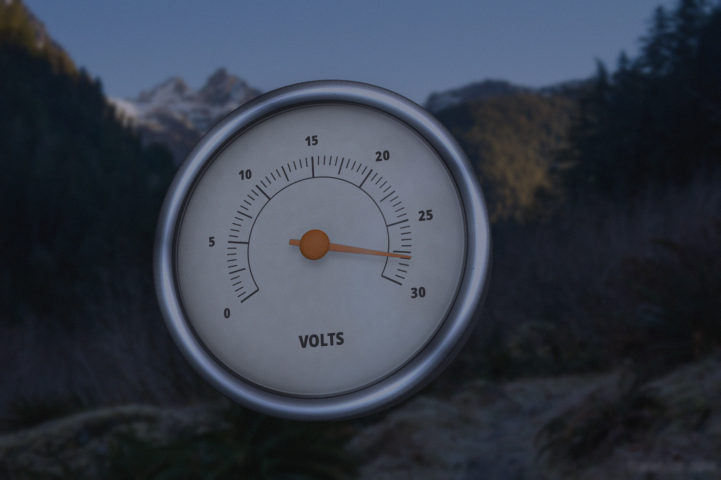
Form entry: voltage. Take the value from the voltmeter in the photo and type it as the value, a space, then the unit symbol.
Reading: 28 V
